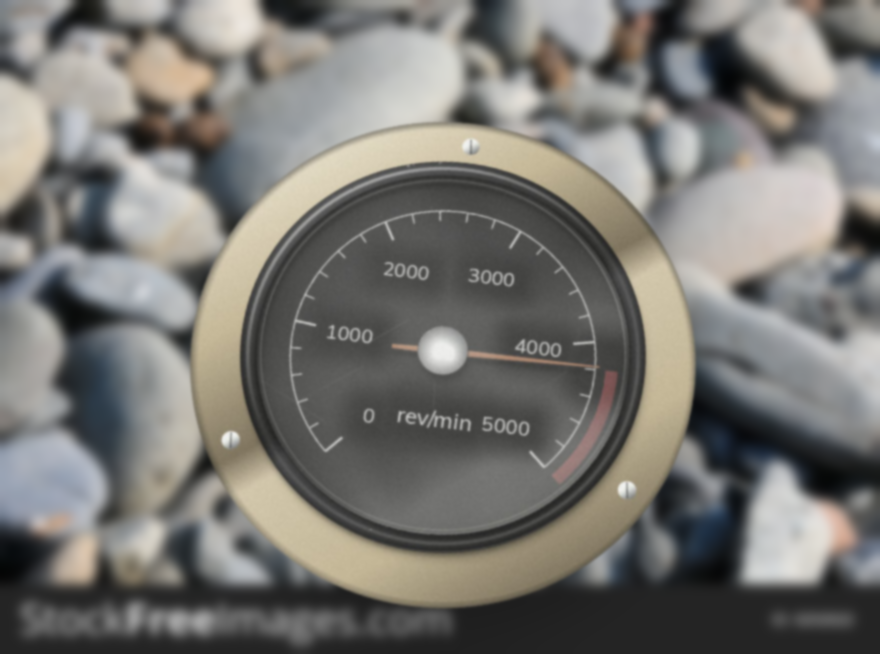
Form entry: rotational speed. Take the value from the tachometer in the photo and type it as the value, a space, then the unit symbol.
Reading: 4200 rpm
